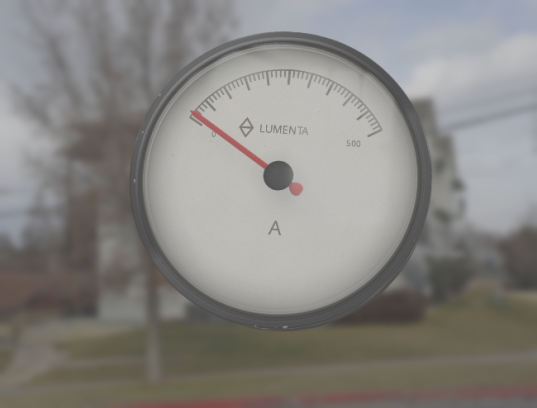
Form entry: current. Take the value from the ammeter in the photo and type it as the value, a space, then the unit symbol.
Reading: 10 A
